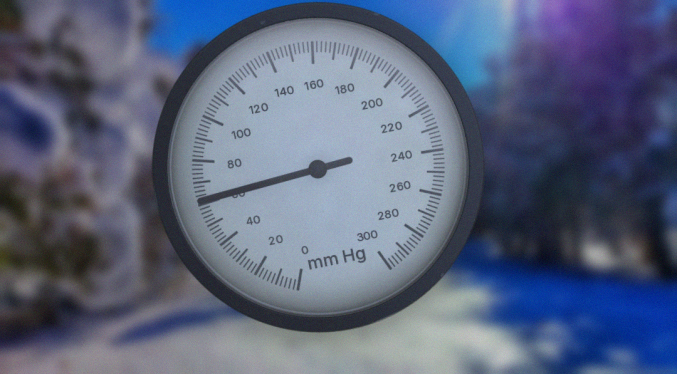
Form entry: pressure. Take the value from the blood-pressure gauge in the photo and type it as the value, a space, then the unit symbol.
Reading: 62 mmHg
